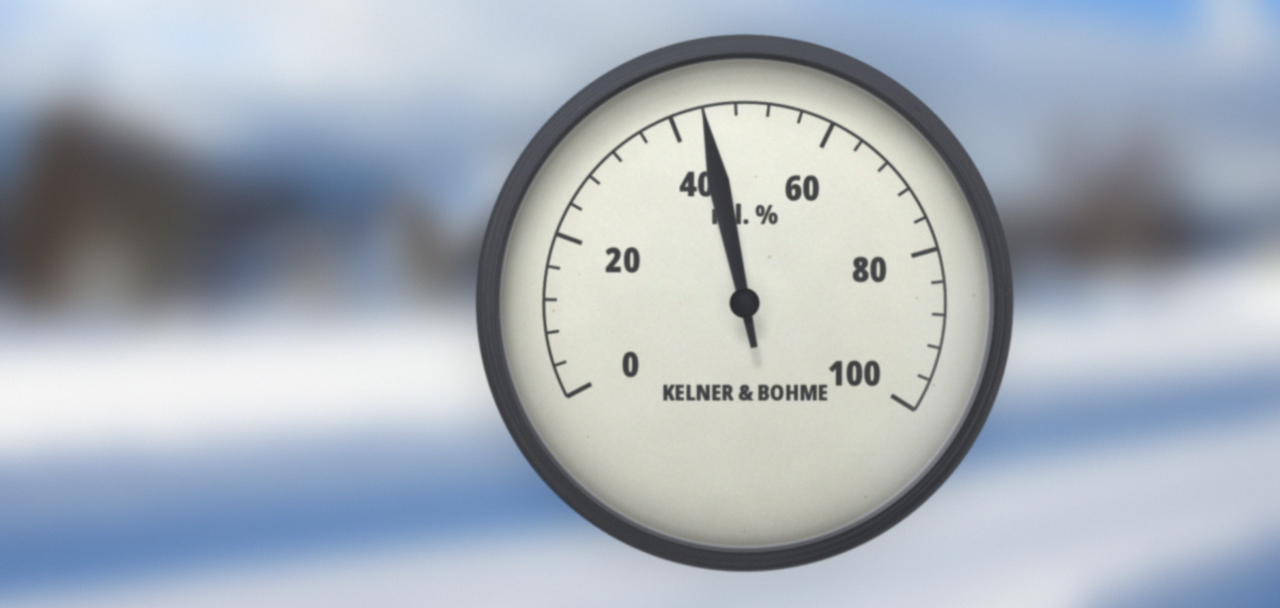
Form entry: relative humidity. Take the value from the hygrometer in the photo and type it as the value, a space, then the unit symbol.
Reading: 44 %
